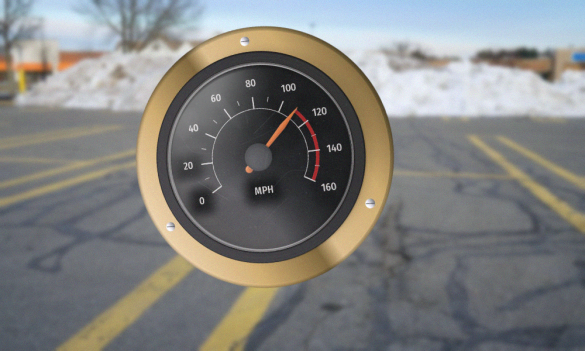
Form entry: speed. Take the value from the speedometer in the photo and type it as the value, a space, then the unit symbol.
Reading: 110 mph
